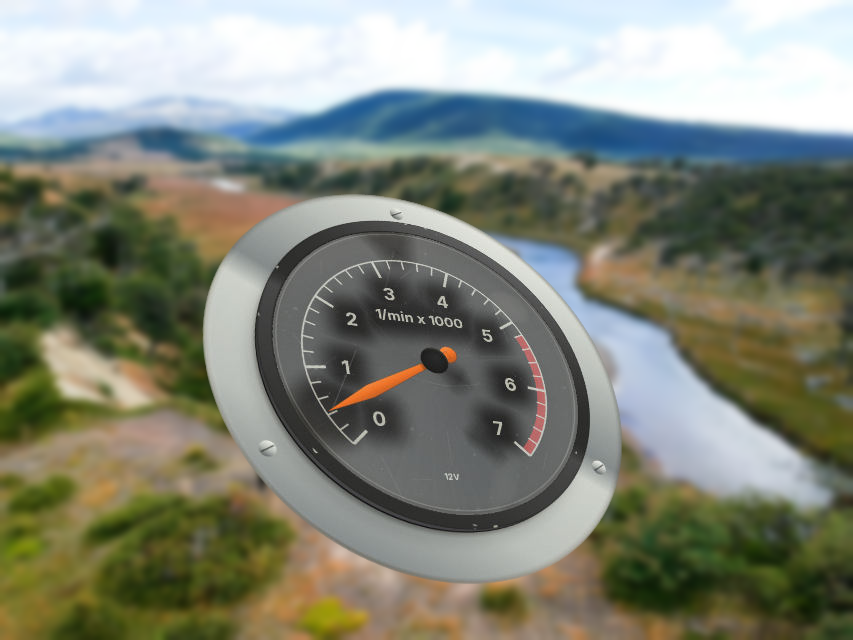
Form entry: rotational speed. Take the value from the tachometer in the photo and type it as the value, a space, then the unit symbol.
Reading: 400 rpm
